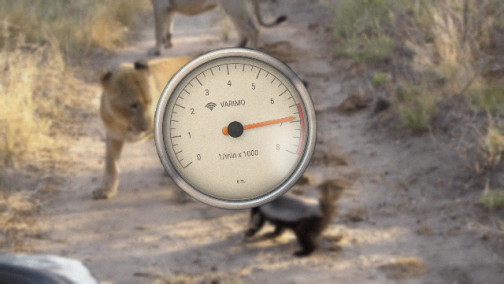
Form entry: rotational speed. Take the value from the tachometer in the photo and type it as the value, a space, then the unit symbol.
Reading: 6875 rpm
